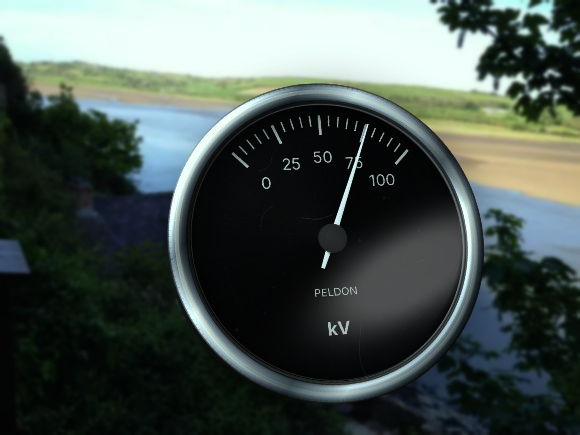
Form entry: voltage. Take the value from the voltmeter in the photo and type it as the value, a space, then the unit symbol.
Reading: 75 kV
